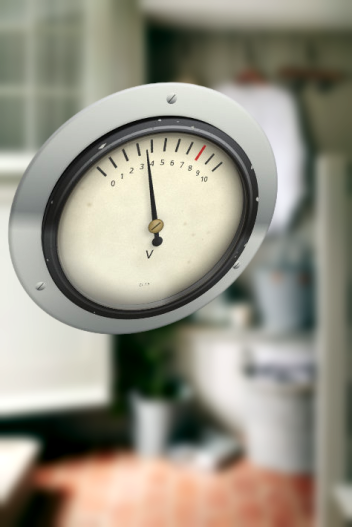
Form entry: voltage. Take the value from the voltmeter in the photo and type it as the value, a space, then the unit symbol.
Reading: 3.5 V
